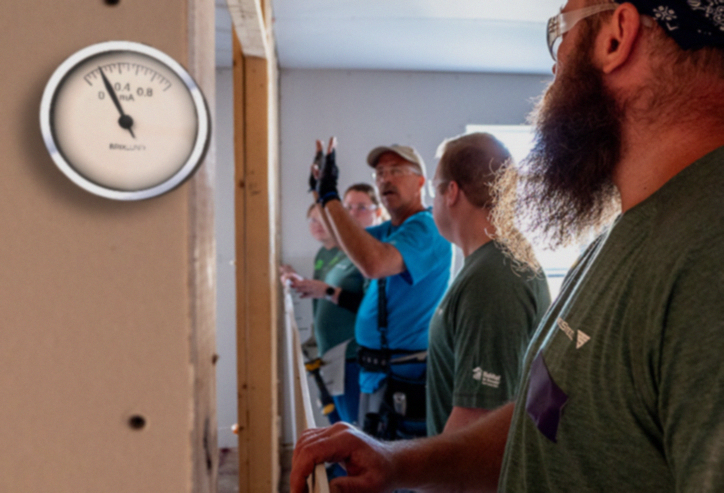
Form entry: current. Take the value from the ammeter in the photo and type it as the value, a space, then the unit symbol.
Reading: 0.2 mA
